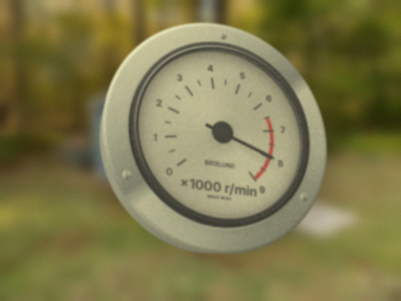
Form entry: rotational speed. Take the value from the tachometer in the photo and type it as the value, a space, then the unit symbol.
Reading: 8000 rpm
